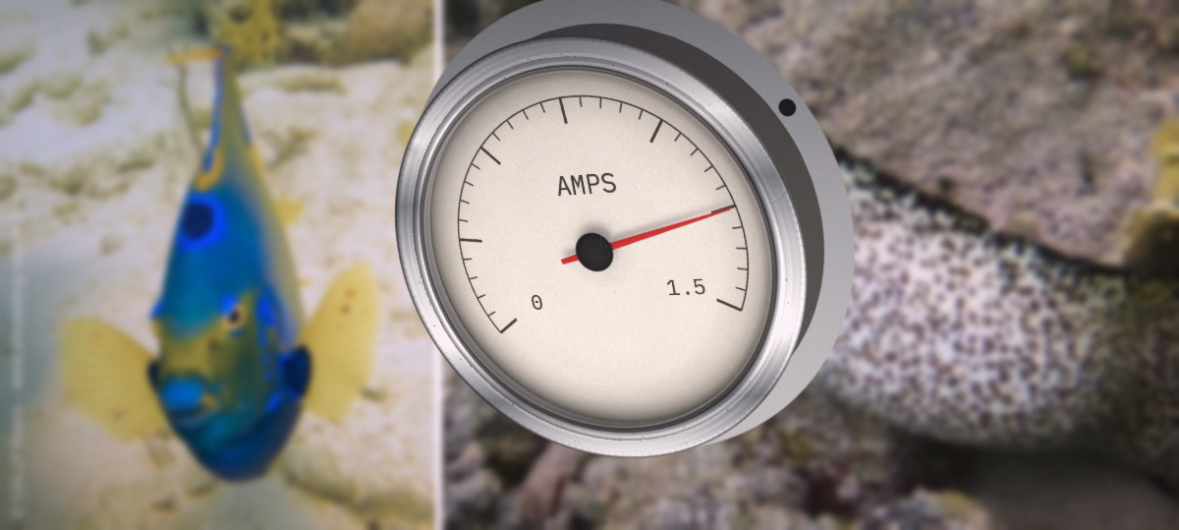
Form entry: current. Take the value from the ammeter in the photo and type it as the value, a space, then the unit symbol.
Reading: 1.25 A
